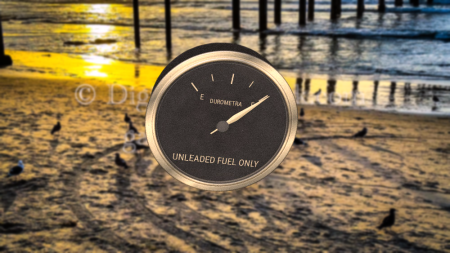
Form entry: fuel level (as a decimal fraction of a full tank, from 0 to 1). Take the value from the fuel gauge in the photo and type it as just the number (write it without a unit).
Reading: 1
